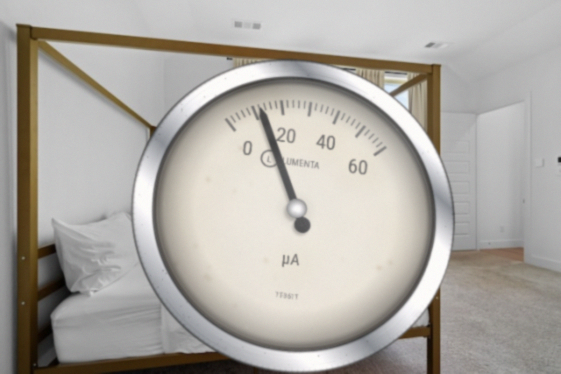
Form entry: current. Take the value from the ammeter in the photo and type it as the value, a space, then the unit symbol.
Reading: 12 µA
